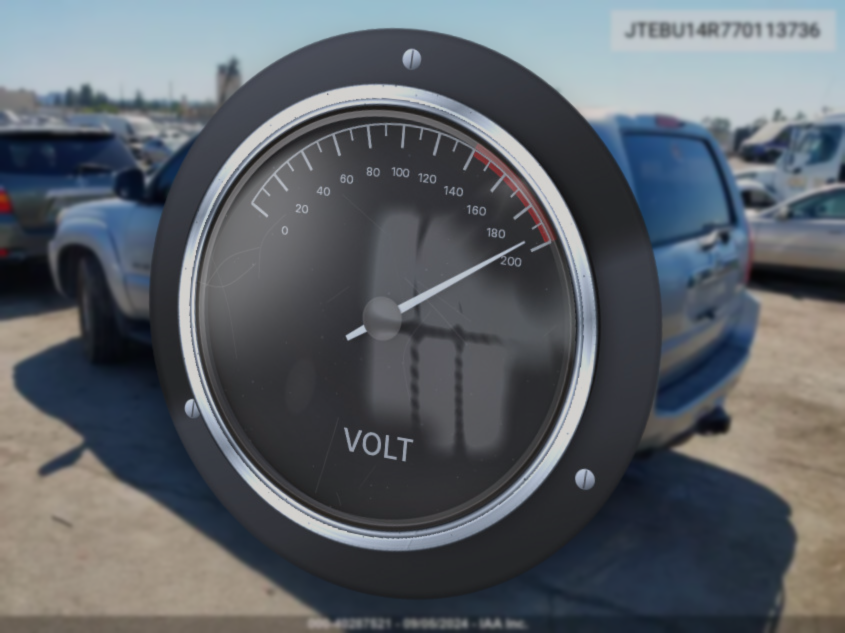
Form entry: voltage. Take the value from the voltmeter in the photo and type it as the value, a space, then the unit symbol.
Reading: 195 V
